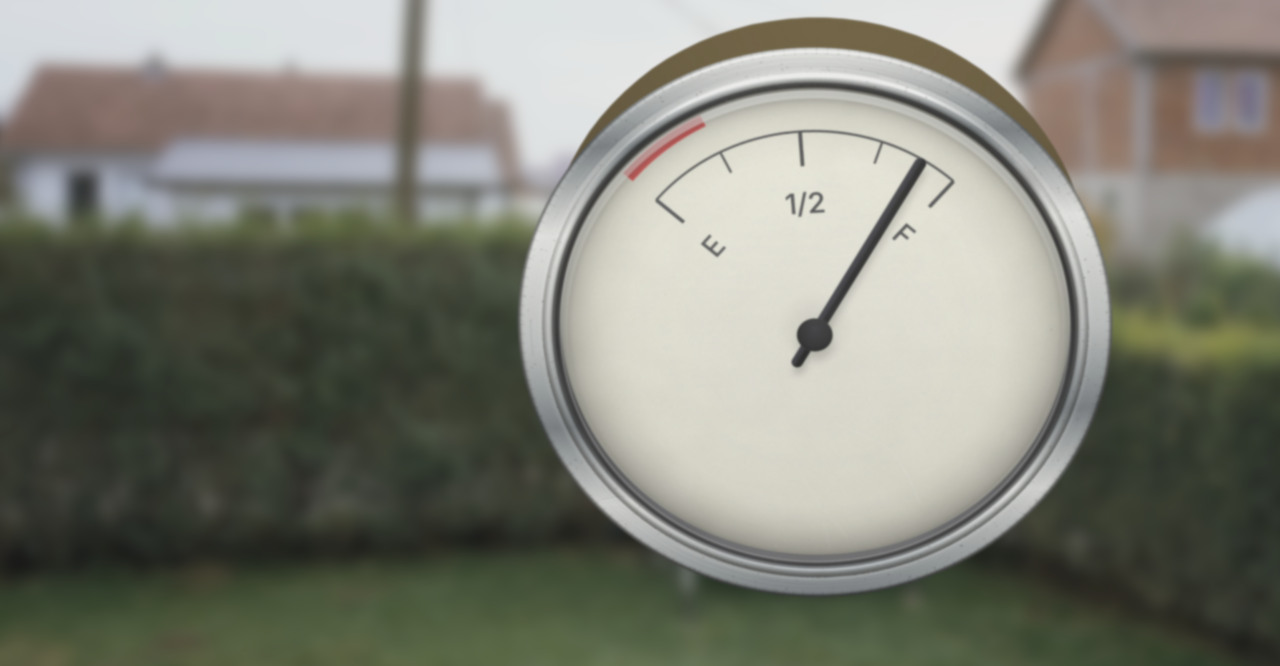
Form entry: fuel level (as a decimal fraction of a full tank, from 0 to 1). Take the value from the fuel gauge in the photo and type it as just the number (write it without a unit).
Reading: 0.875
